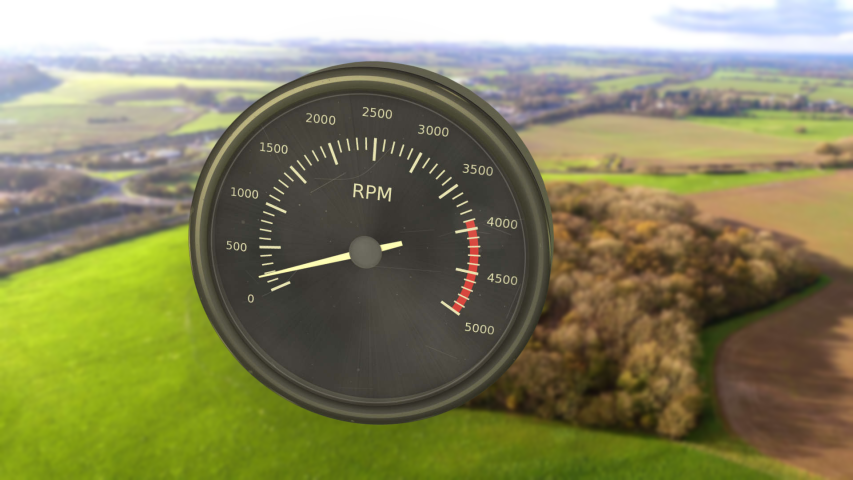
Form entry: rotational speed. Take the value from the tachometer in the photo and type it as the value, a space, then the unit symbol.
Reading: 200 rpm
